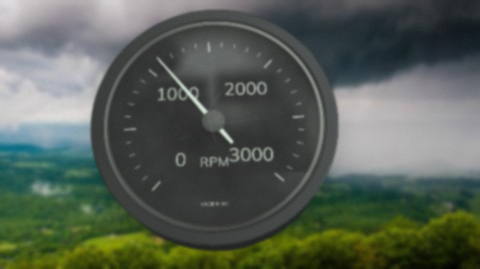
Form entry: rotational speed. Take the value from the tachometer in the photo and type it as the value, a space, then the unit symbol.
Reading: 1100 rpm
